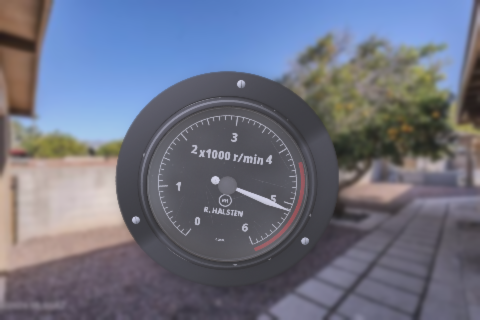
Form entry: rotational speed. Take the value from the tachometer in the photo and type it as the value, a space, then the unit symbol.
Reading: 5100 rpm
